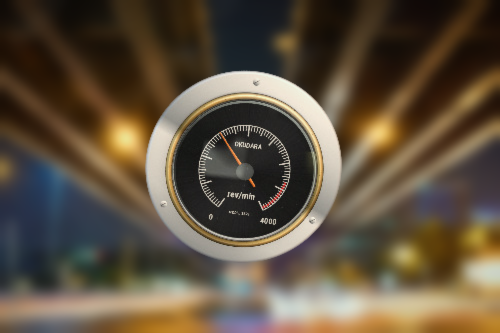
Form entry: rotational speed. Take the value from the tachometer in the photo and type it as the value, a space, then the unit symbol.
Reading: 1500 rpm
